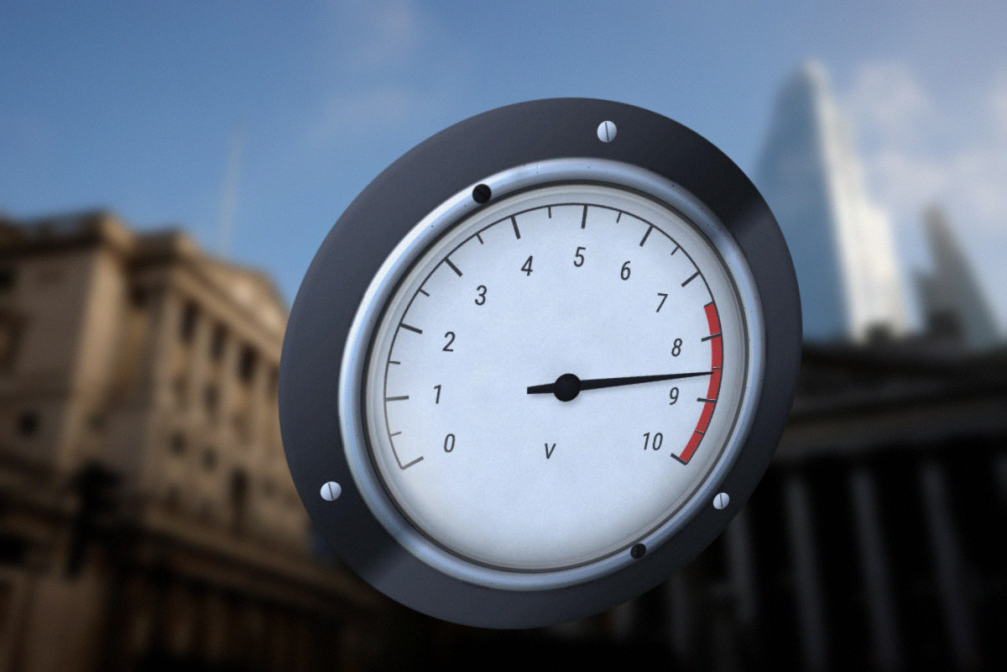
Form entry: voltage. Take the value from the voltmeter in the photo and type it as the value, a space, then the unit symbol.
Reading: 8.5 V
